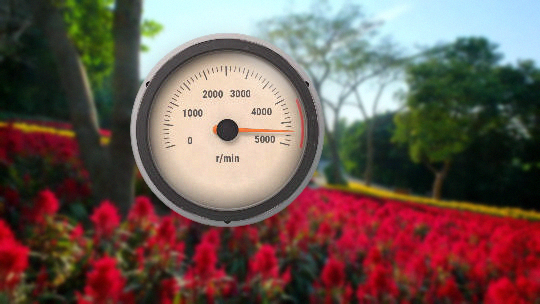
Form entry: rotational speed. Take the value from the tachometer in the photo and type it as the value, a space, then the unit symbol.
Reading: 4700 rpm
